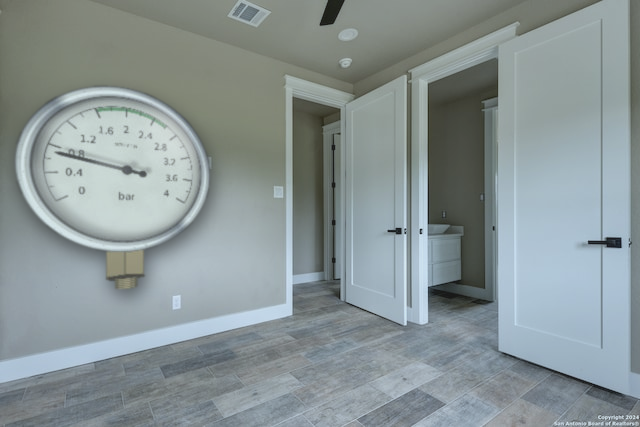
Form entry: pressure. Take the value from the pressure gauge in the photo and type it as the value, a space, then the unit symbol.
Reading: 0.7 bar
